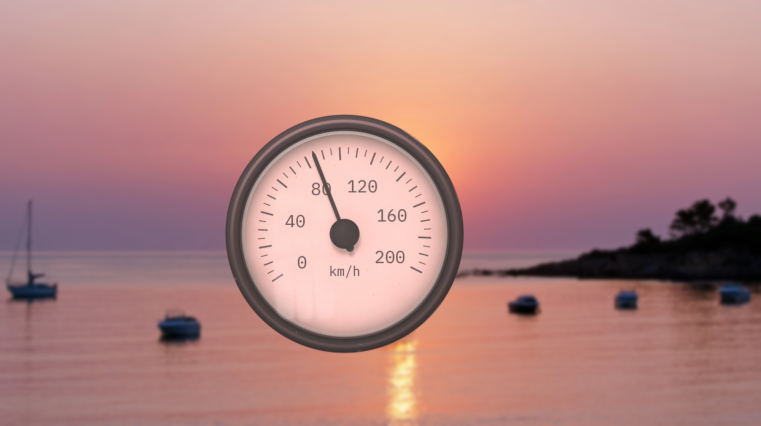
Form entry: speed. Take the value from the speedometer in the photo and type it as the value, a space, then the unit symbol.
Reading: 85 km/h
